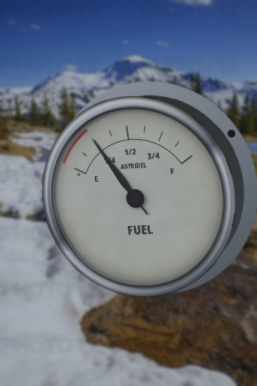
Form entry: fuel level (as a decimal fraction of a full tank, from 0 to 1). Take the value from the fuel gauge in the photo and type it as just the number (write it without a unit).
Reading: 0.25
